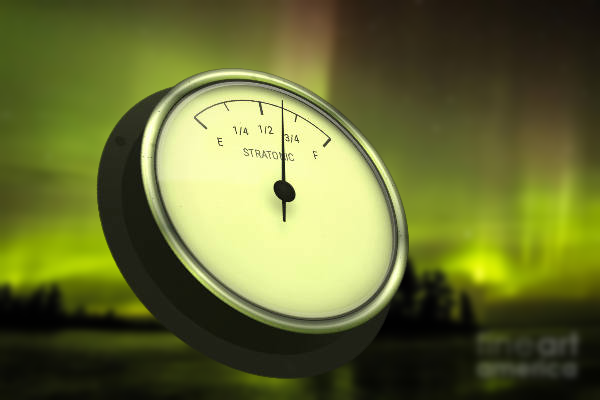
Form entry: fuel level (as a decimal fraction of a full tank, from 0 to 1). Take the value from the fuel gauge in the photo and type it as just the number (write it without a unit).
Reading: 0.625
